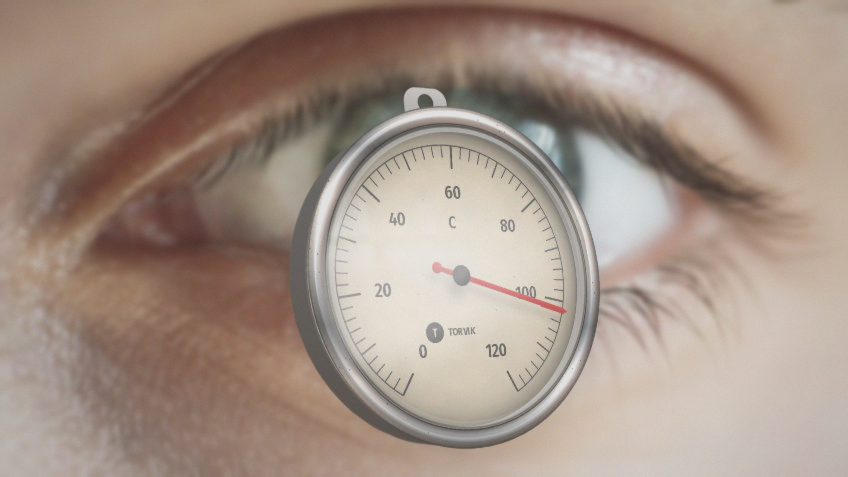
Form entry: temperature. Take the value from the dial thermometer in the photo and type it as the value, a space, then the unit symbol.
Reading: 102 °C
